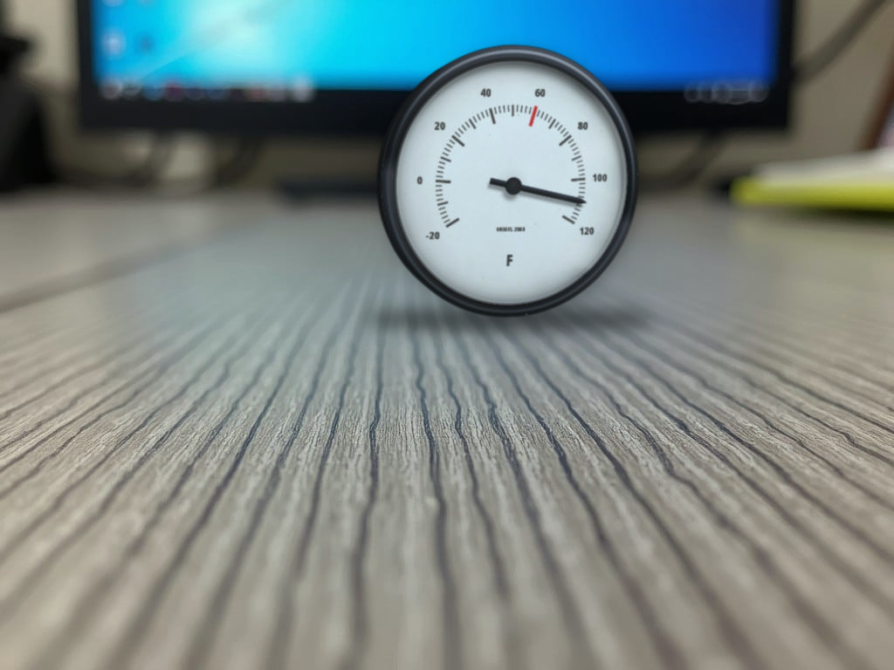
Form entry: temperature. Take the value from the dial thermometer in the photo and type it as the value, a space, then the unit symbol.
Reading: 110 °F
